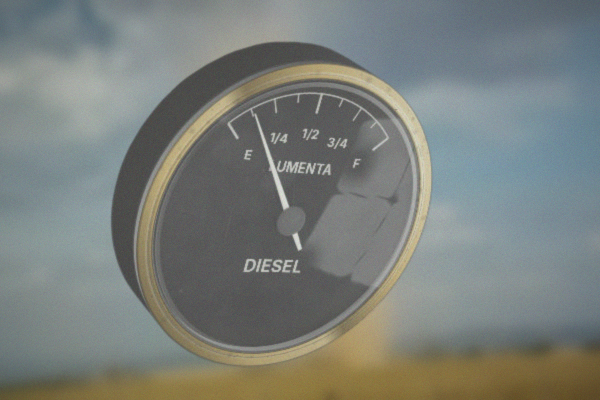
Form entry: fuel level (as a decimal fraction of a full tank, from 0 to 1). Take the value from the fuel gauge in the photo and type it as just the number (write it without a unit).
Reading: 0.125
